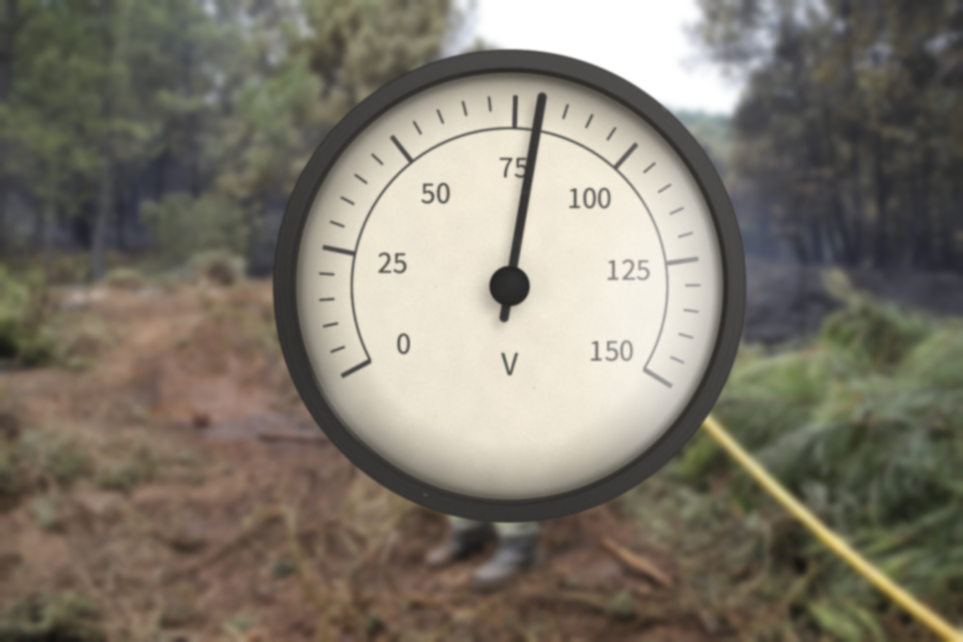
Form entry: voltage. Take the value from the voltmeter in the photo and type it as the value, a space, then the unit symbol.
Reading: 80 V
